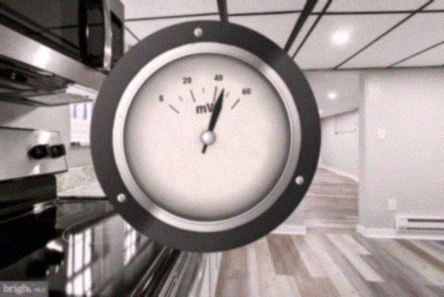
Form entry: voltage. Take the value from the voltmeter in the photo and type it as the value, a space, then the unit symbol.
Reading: 45 mV
